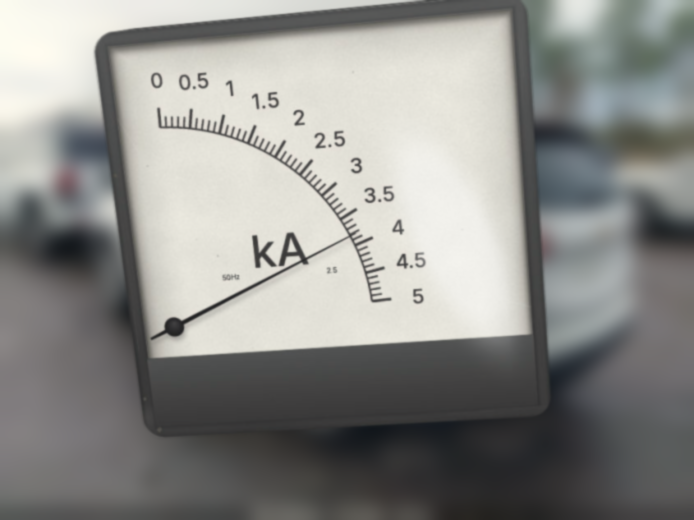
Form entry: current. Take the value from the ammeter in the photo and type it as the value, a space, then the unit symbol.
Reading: 3.8 kA
